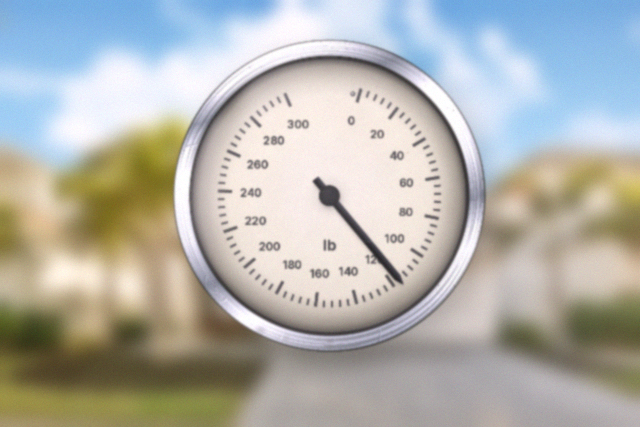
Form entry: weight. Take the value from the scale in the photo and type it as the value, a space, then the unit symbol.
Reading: 116 lb
